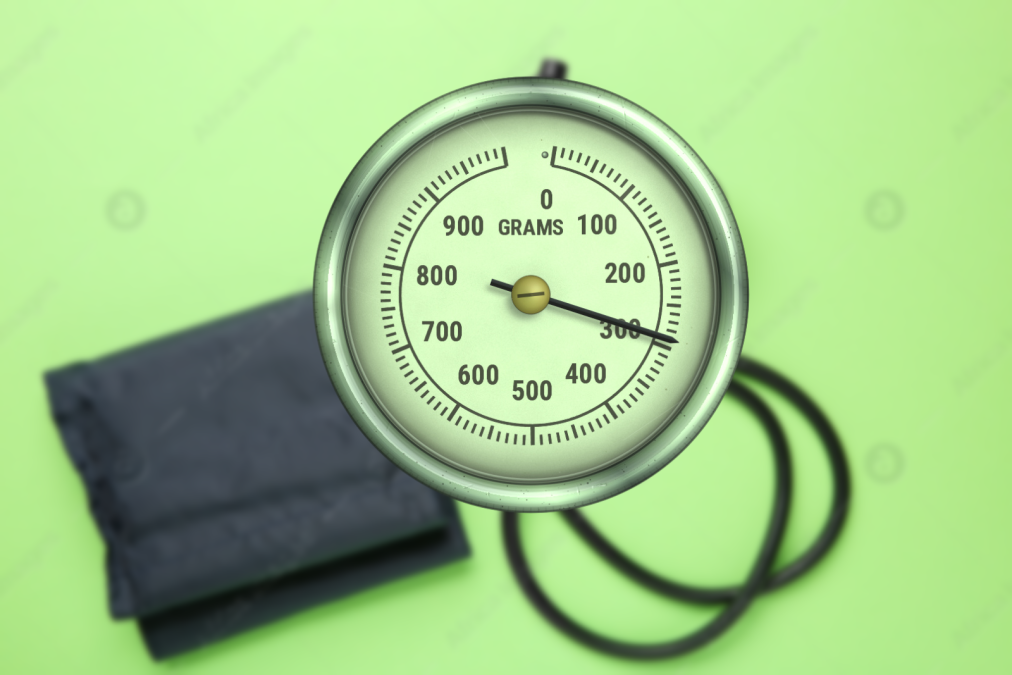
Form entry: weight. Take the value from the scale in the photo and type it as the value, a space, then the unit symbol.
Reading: 290 g
